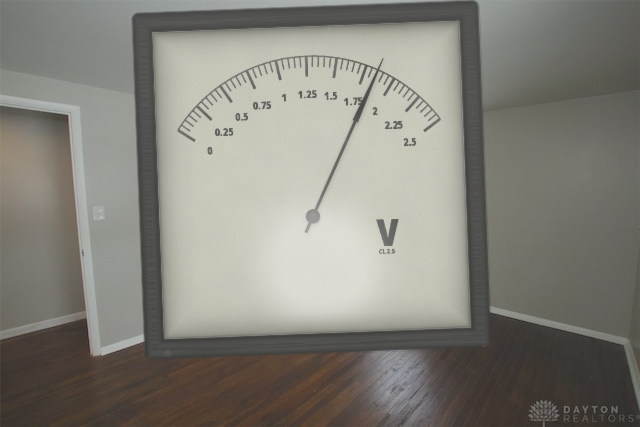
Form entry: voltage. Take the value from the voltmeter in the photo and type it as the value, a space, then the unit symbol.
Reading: 1.85 V
